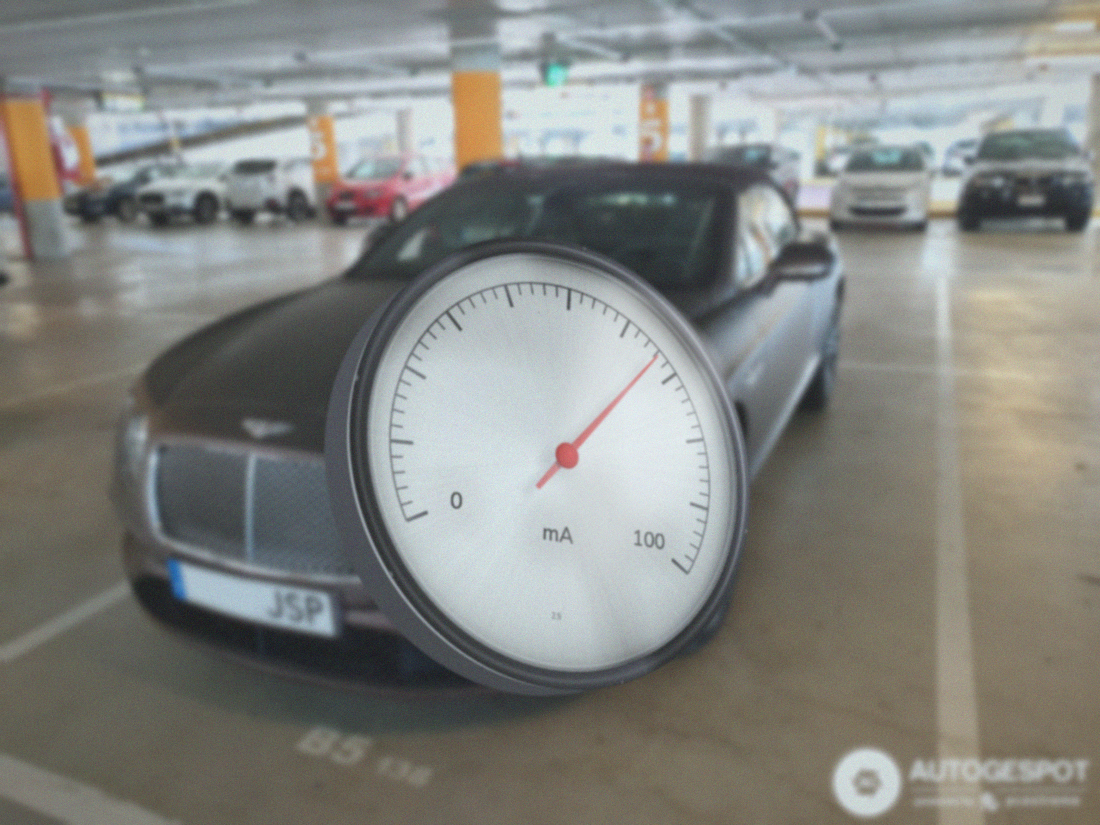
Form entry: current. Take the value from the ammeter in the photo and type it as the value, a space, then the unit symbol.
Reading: 66 mA
